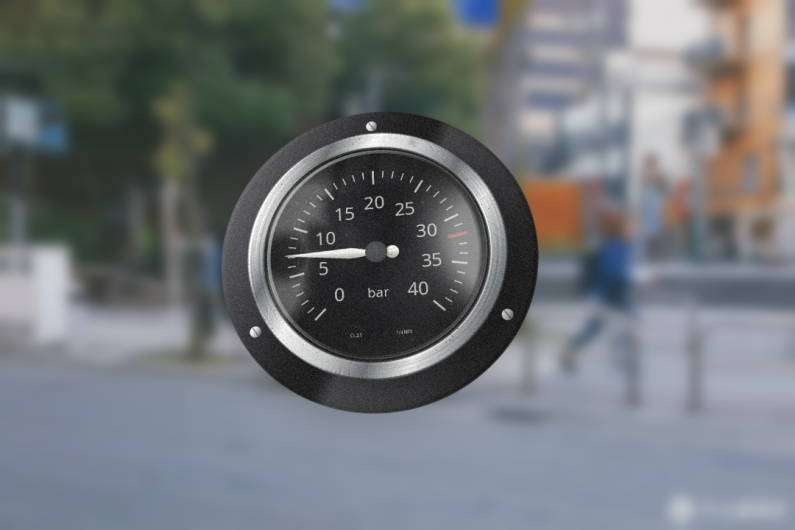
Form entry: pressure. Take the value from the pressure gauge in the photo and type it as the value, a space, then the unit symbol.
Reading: 7 bar
